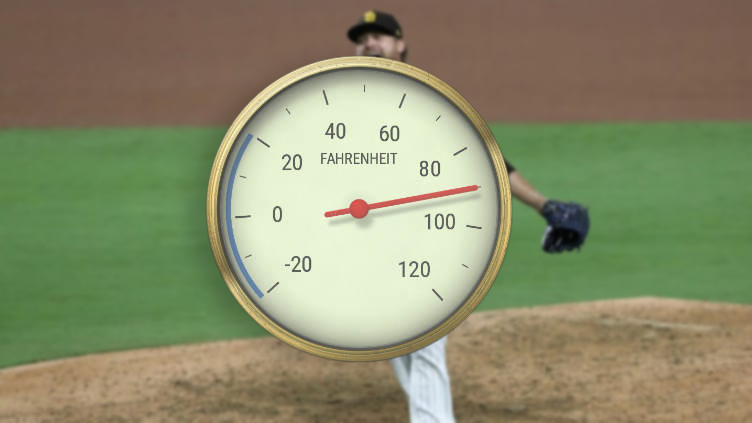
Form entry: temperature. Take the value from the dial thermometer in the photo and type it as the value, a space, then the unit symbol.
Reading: 90 °F
